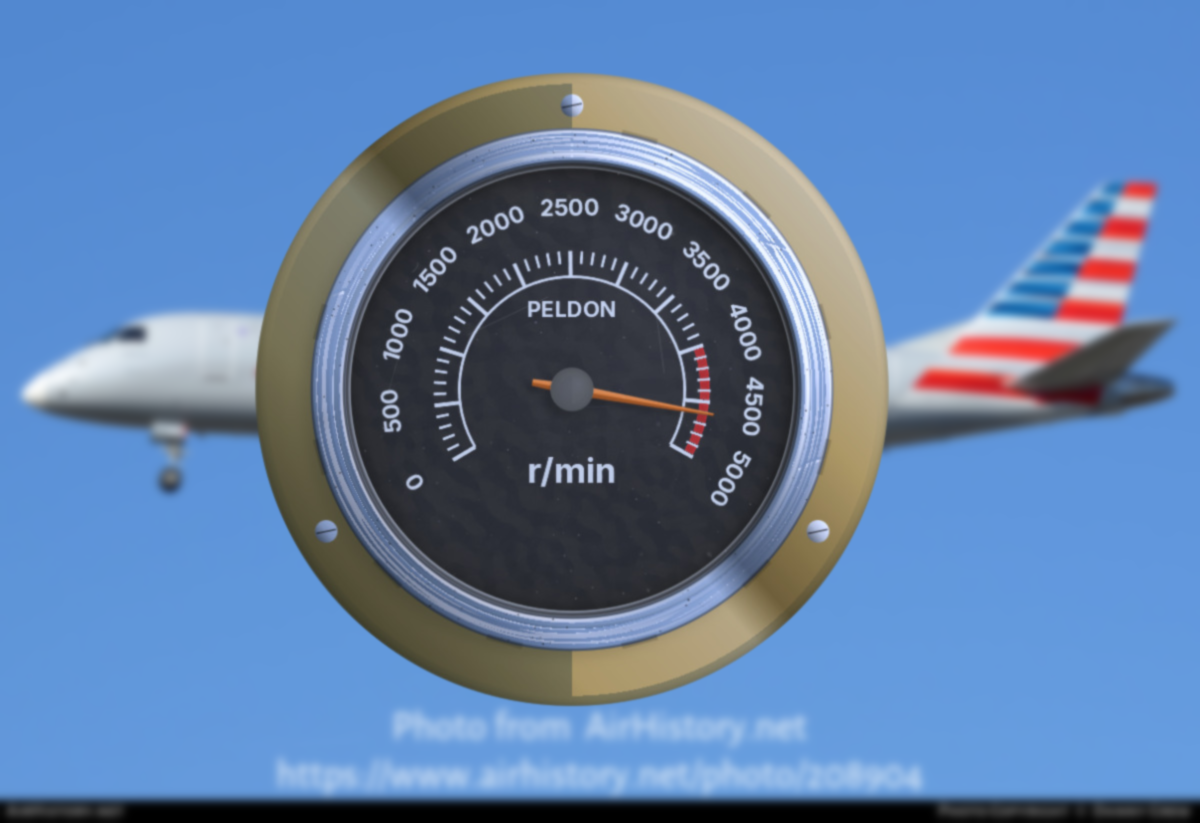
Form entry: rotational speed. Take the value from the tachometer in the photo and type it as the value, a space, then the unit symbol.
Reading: 4600 rpm
